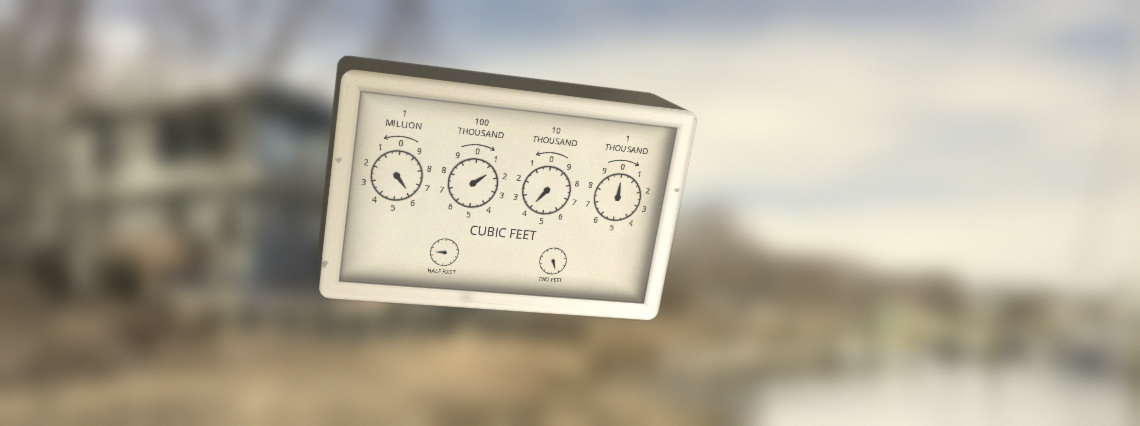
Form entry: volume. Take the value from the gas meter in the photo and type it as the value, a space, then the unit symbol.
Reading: 614000 ft³
